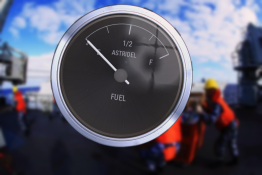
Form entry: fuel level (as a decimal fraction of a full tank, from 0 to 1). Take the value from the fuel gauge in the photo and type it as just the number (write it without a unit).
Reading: 0
